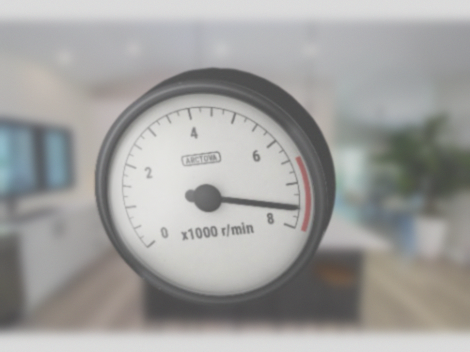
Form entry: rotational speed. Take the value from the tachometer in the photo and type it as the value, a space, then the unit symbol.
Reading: 7500 rpm
